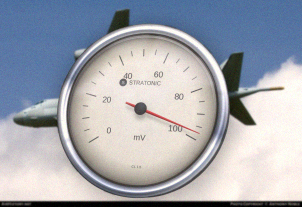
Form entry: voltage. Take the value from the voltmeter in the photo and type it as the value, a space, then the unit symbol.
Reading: 97.5 mV
